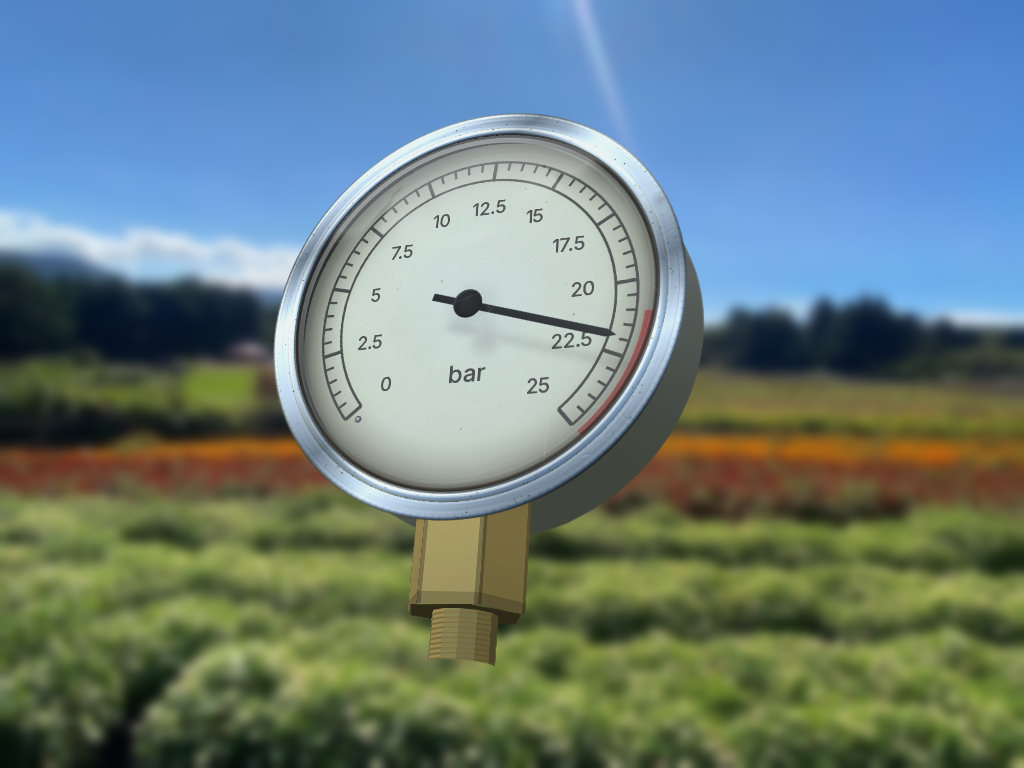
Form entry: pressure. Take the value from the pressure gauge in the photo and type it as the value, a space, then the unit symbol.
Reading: 22 bar
